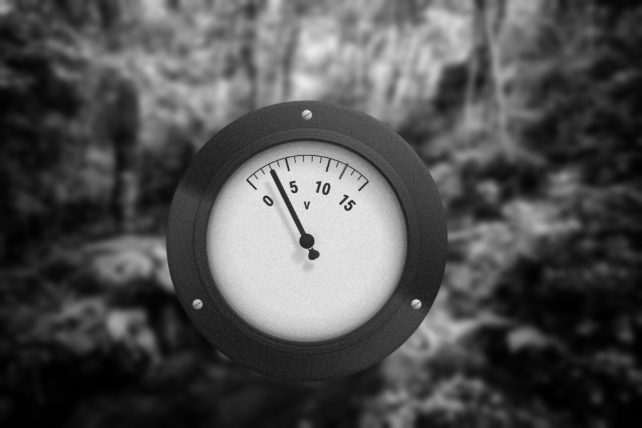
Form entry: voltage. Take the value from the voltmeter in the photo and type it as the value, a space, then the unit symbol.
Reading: 3 V
